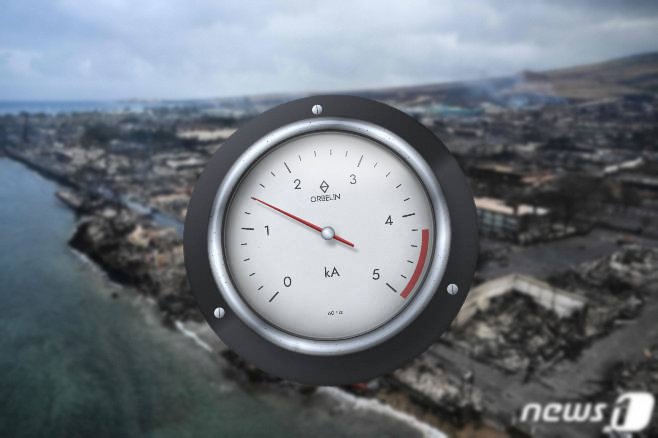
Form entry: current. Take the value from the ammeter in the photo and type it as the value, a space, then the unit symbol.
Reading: 1.4 kA
